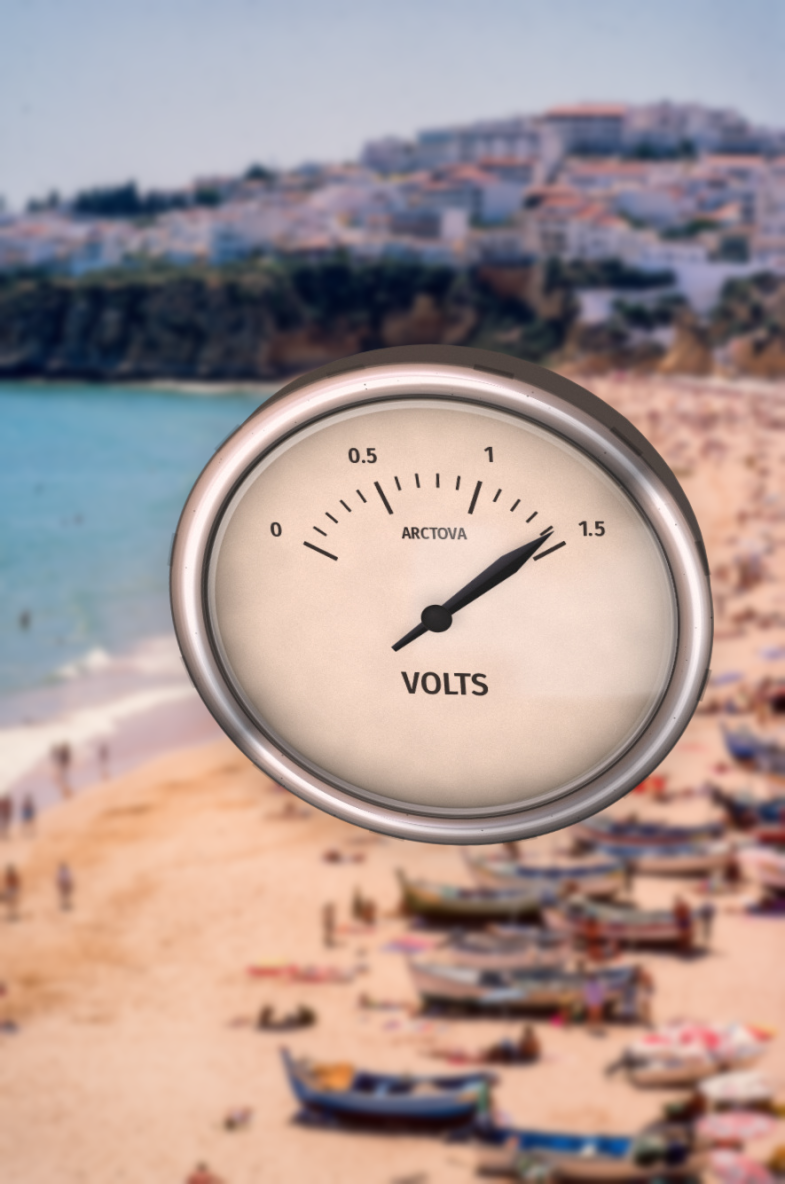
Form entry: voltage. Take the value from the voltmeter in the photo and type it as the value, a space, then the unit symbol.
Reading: 1.4 V
